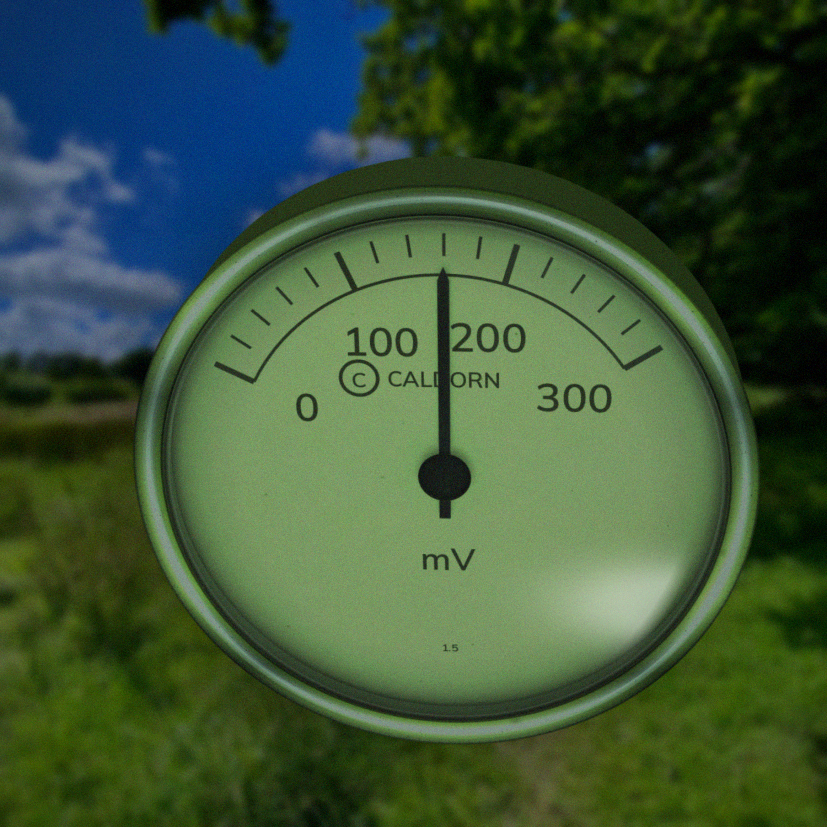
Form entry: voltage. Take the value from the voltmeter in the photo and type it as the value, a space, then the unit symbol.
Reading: 160 mV
